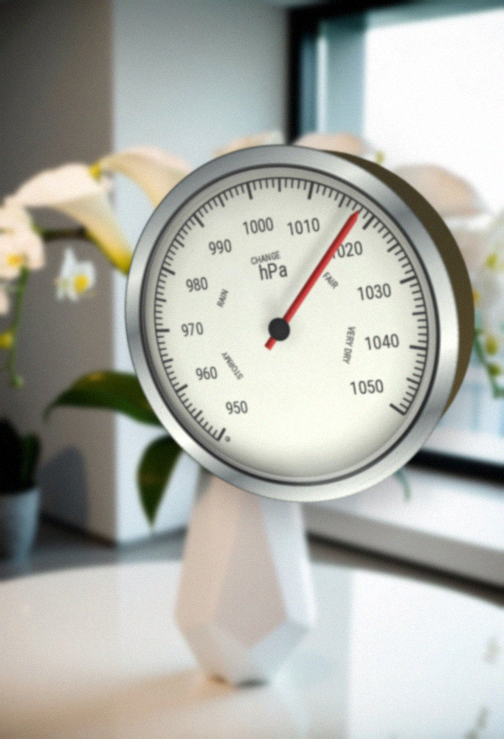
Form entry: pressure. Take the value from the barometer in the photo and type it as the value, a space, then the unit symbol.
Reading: 1018 hPa
